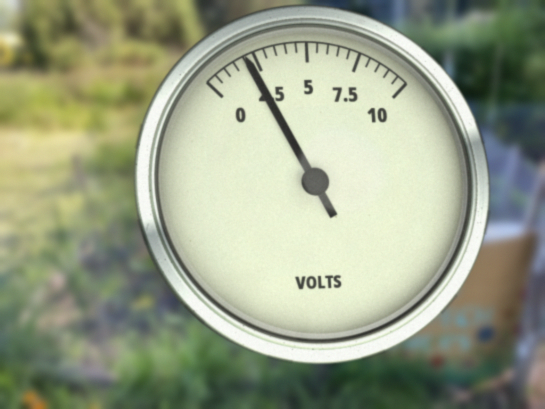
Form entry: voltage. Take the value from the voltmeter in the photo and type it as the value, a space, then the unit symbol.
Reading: 2 V
